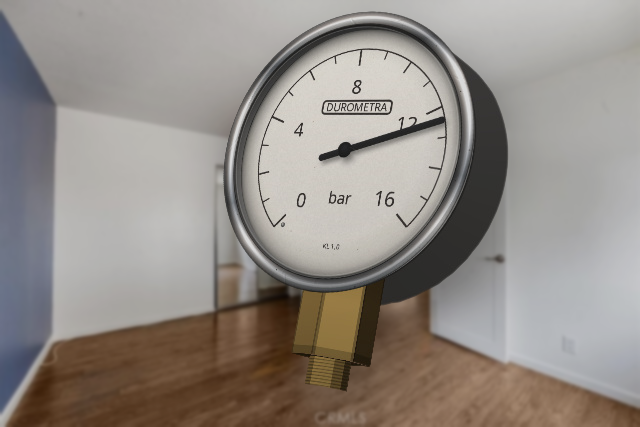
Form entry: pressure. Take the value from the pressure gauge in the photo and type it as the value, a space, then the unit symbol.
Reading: 12.5 bar
